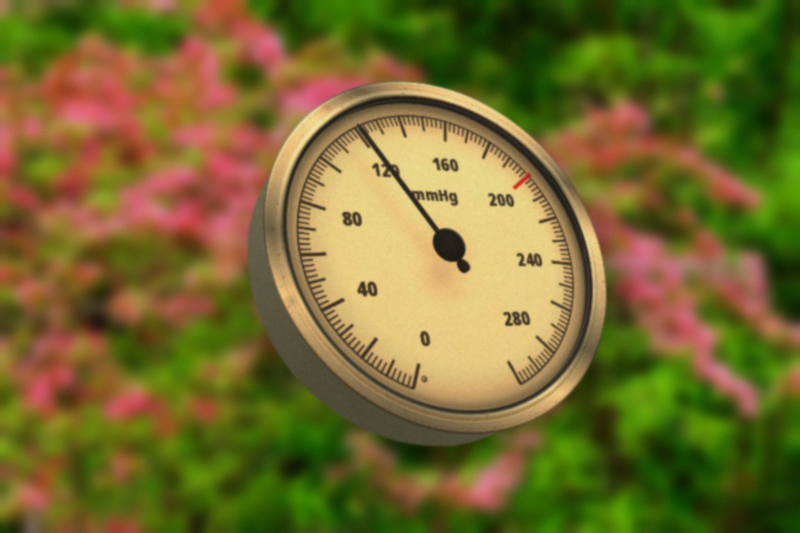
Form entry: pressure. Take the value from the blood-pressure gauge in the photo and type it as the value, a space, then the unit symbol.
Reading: 120 mmHg
